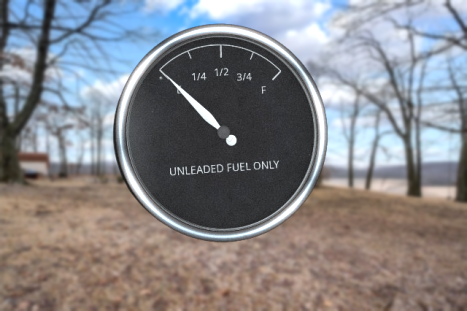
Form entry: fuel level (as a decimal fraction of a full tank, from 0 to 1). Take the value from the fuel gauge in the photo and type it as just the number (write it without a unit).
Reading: 0
